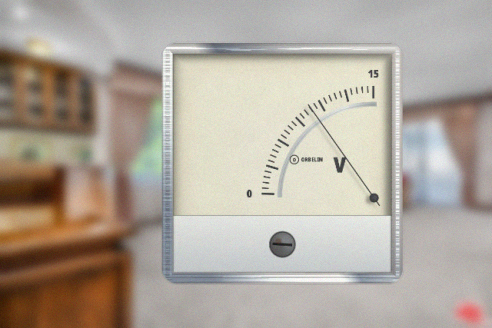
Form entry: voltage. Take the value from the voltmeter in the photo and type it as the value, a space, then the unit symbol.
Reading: 9 V
